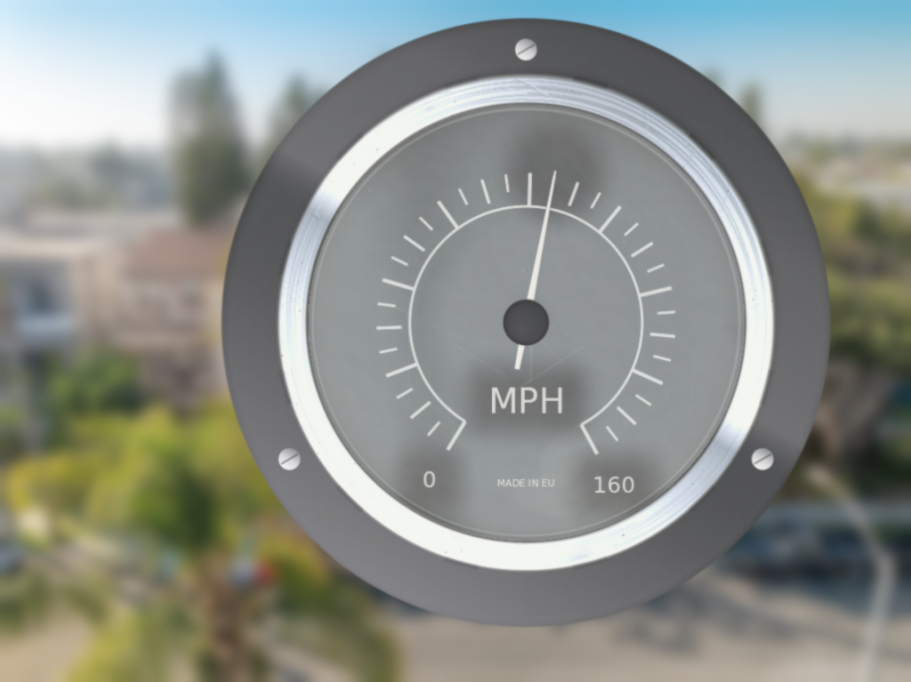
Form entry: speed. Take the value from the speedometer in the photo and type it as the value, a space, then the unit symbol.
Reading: 85 mph
